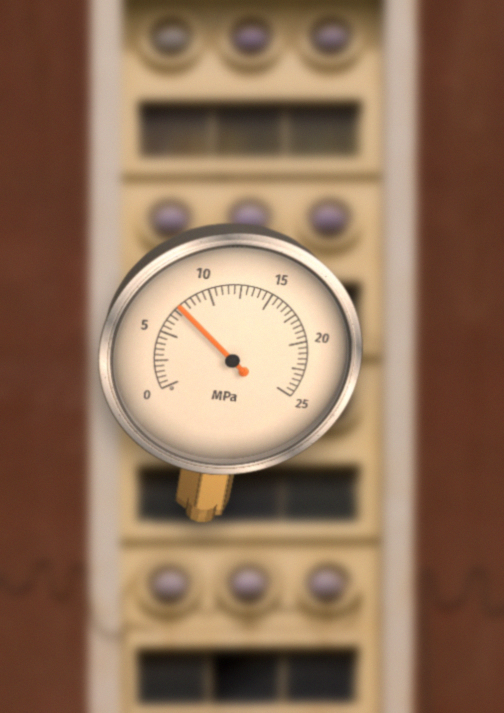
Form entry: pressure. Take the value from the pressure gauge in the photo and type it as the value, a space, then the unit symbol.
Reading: 7.5 MPa
